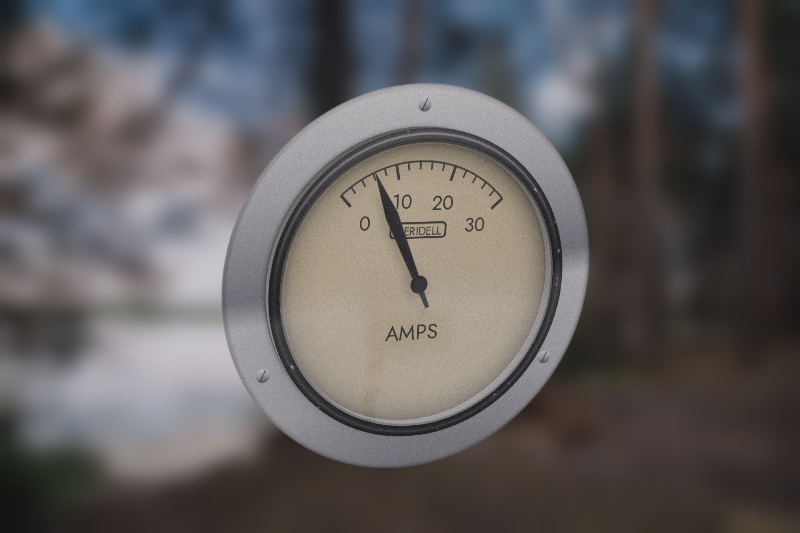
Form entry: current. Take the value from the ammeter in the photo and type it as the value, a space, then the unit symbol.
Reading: 6 A
